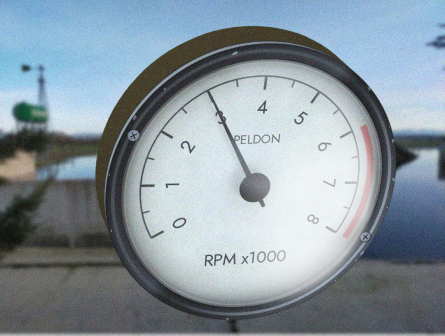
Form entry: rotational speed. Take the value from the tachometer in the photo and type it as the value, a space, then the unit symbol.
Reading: 3000 rpm
